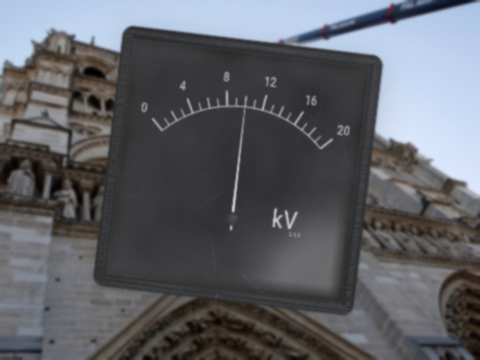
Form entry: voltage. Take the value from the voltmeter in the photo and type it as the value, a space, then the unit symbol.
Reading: 10 kV
